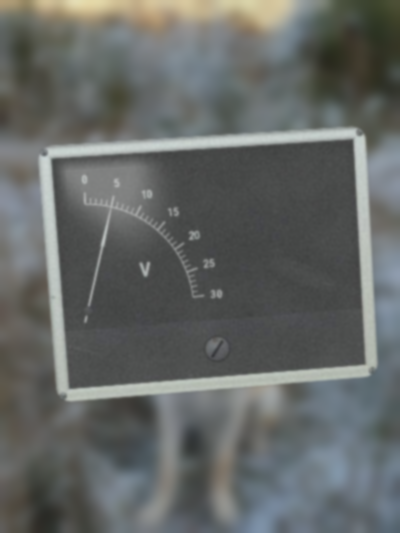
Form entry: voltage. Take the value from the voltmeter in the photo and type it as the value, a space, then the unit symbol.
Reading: 5 V
